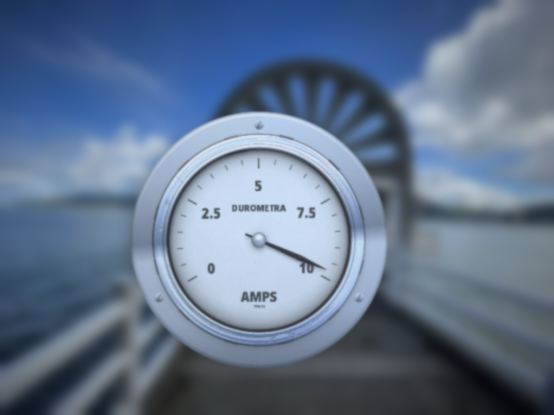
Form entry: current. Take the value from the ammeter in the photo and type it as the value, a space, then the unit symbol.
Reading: 9.75 A
